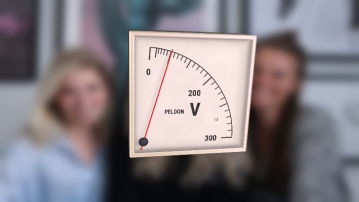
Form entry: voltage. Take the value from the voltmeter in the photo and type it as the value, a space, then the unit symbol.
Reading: 100 V
